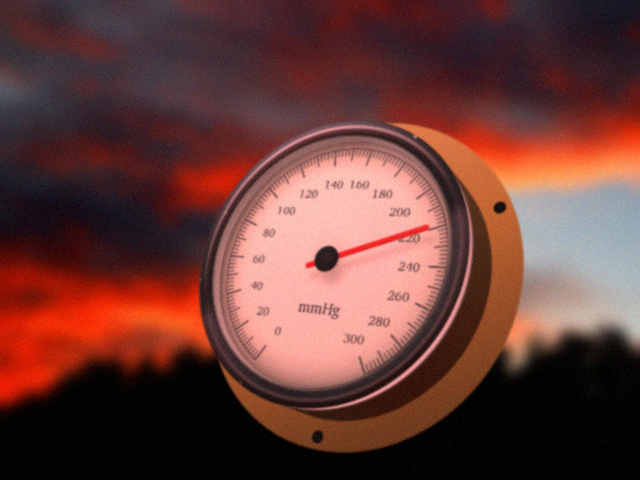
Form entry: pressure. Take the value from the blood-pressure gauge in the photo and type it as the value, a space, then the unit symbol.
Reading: 220 mmHg
